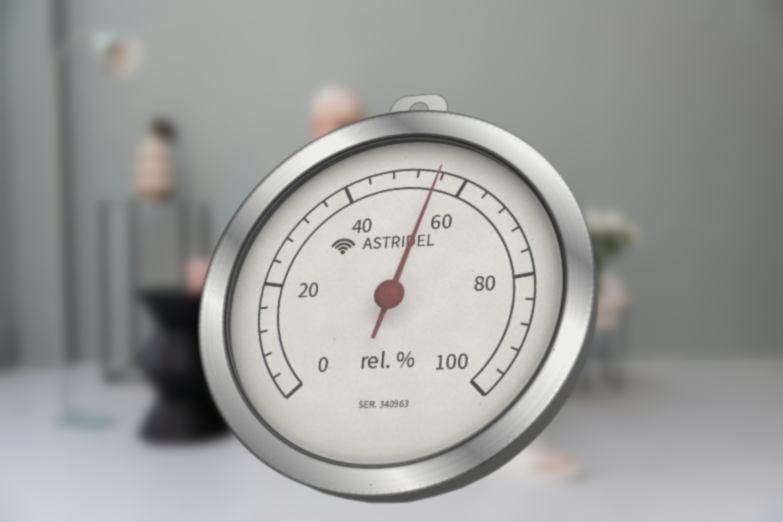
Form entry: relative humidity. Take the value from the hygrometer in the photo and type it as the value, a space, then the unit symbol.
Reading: 56 %
